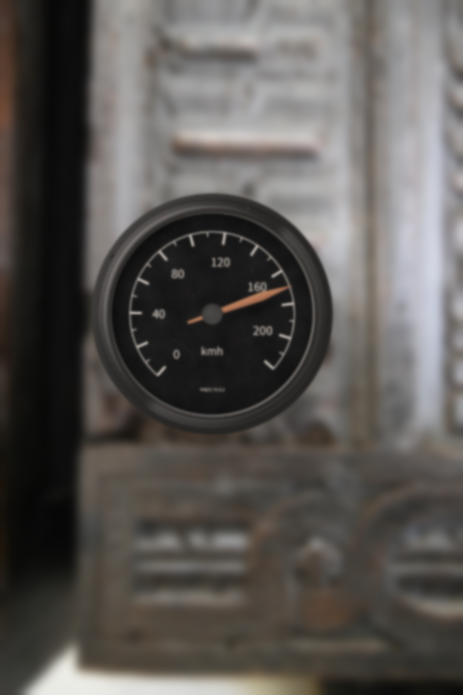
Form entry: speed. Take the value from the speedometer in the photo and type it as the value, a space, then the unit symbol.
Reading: 170 km/h
